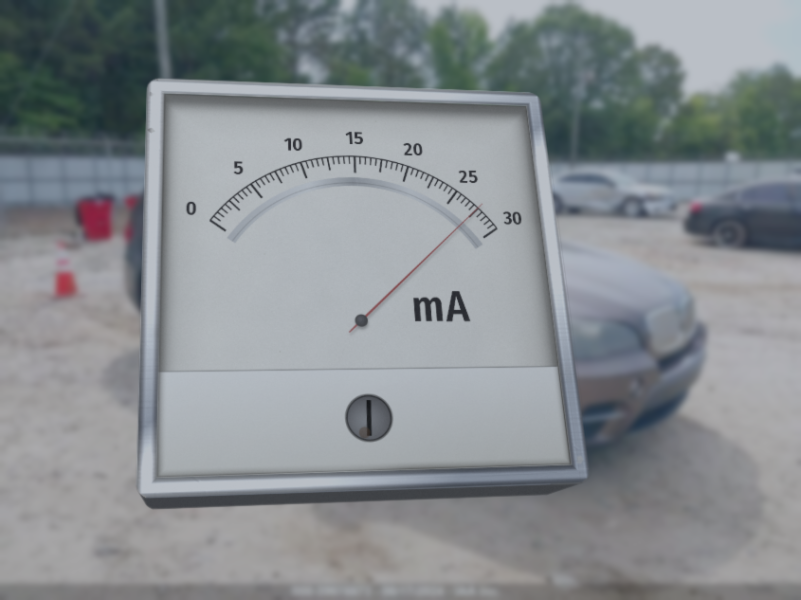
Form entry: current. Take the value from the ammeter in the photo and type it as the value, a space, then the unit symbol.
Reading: 27.5 mA
